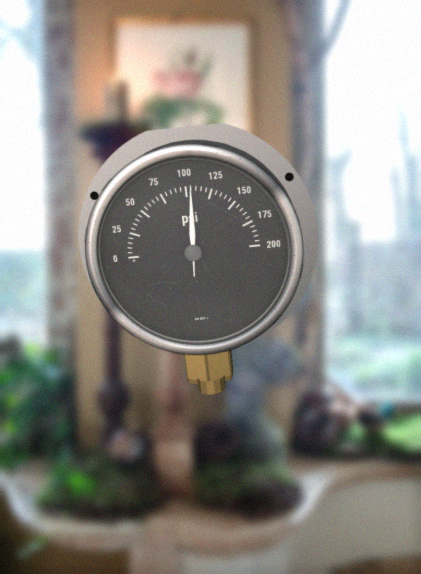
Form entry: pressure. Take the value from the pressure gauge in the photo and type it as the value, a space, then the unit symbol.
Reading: 105 psi
